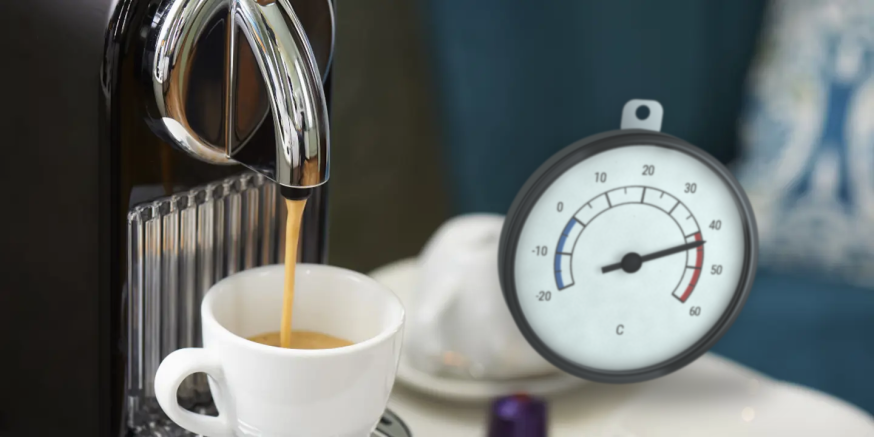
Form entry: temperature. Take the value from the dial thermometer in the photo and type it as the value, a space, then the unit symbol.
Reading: 42.5 °C
